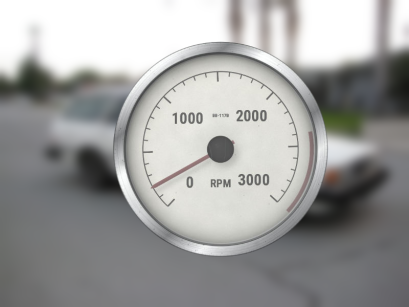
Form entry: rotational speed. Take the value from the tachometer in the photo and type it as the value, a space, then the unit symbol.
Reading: 200 rpm
